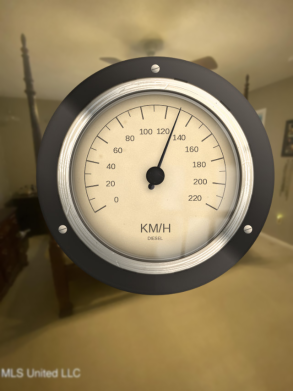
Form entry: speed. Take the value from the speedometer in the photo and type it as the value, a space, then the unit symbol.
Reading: 130 km/h
